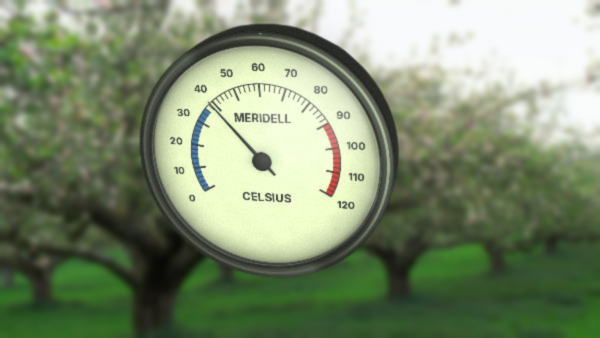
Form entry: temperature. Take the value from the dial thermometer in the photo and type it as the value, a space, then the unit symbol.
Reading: 40 °C
